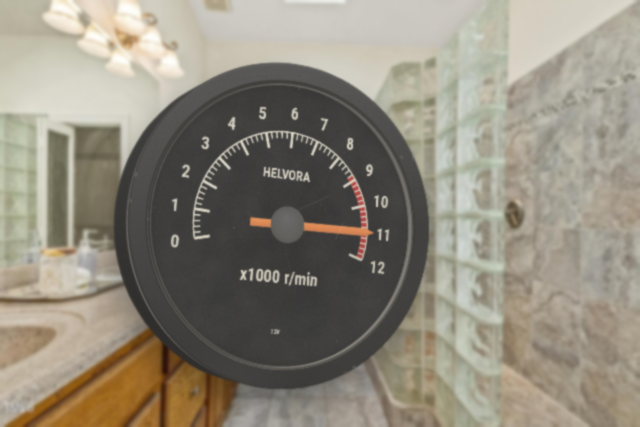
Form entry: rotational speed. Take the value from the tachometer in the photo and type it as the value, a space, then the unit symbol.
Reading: 11000 rpm
